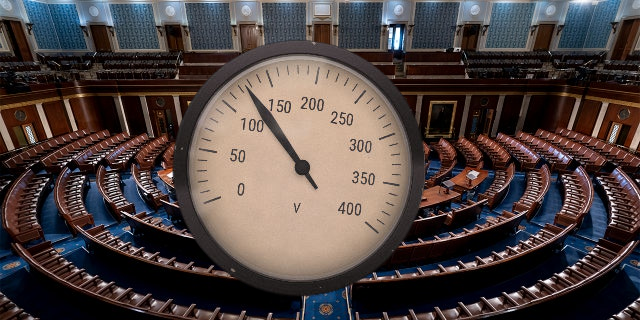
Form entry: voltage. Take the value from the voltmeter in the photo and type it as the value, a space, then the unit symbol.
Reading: 125 V
